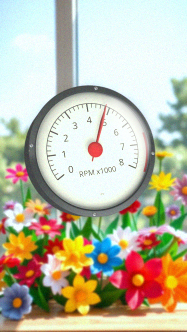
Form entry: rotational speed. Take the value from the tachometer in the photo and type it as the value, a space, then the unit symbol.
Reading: 4800 rpm
